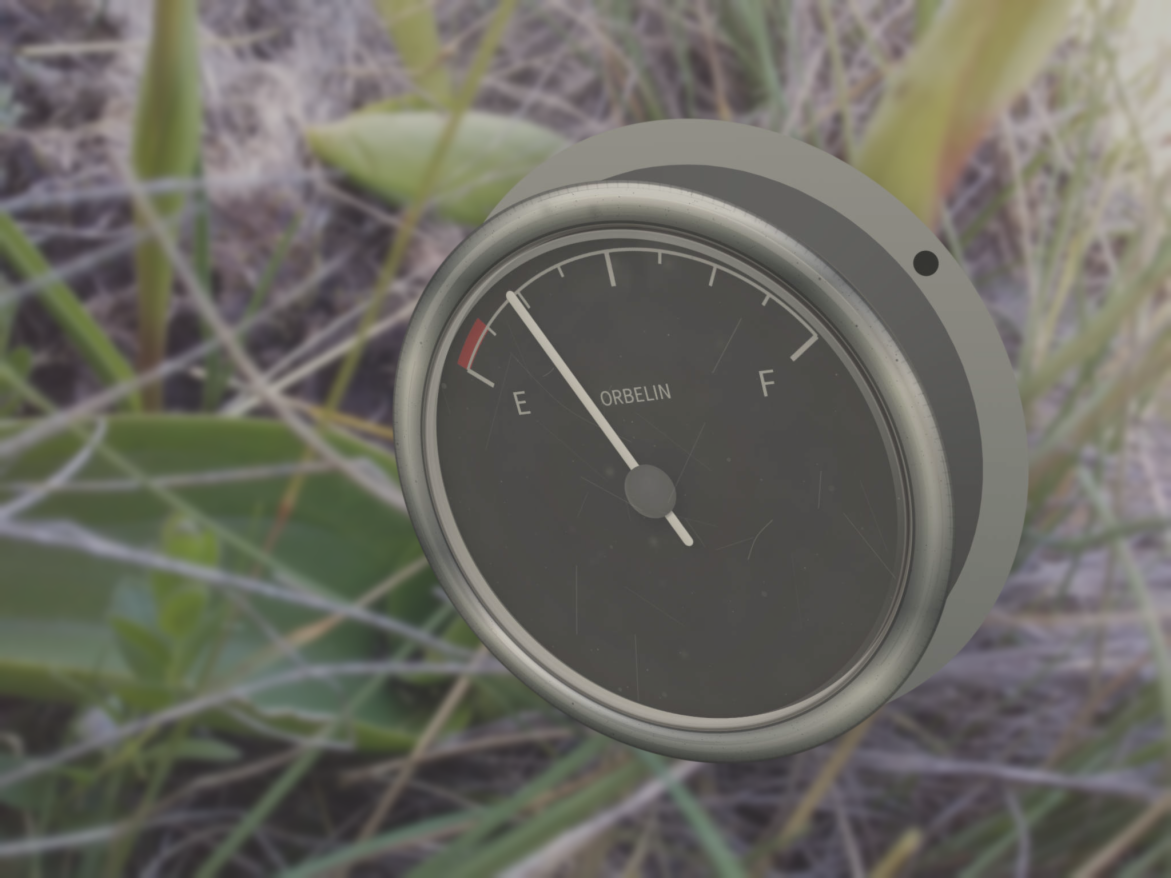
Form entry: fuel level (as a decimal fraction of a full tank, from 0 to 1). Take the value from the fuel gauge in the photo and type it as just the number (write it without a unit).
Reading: 0.25
